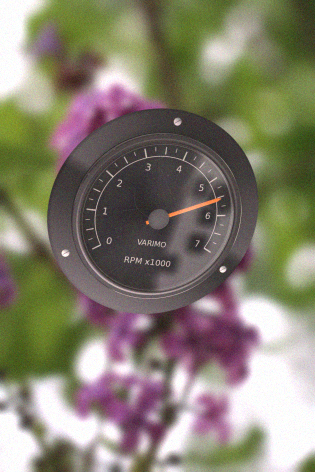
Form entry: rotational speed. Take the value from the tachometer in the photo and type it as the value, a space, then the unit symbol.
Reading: 5500 rpm
